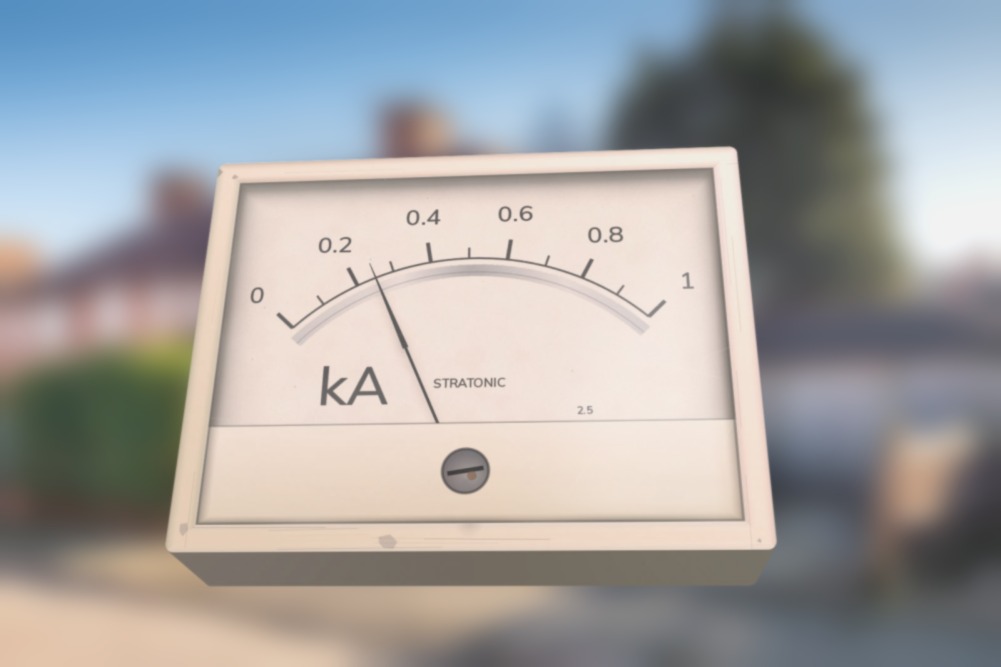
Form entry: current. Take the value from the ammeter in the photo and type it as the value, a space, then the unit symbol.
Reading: 0.25 kA
